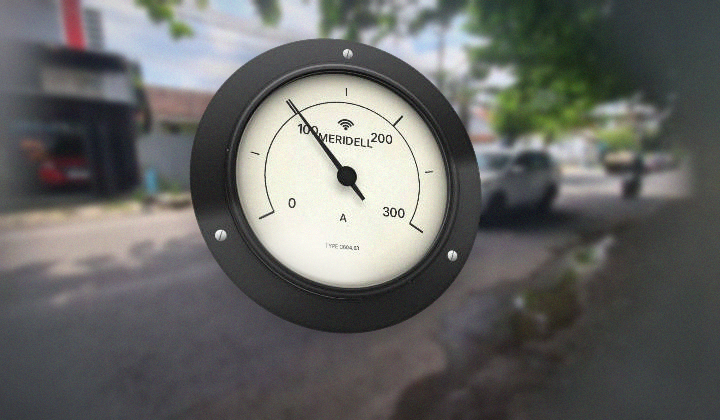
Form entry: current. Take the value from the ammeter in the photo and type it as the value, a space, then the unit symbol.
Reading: 100 A
